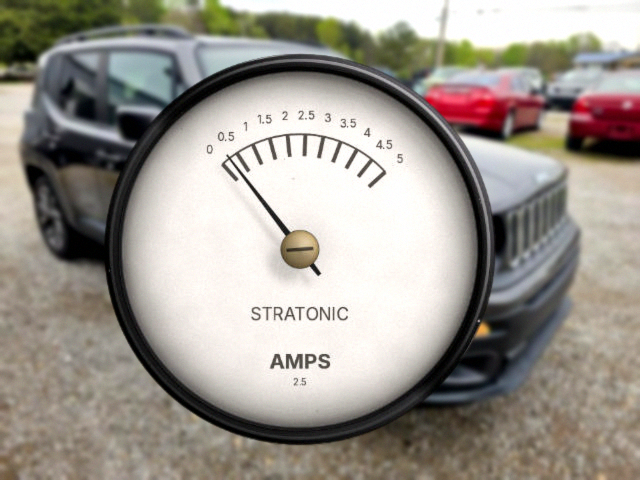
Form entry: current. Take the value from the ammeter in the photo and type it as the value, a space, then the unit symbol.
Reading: 0.25 A
